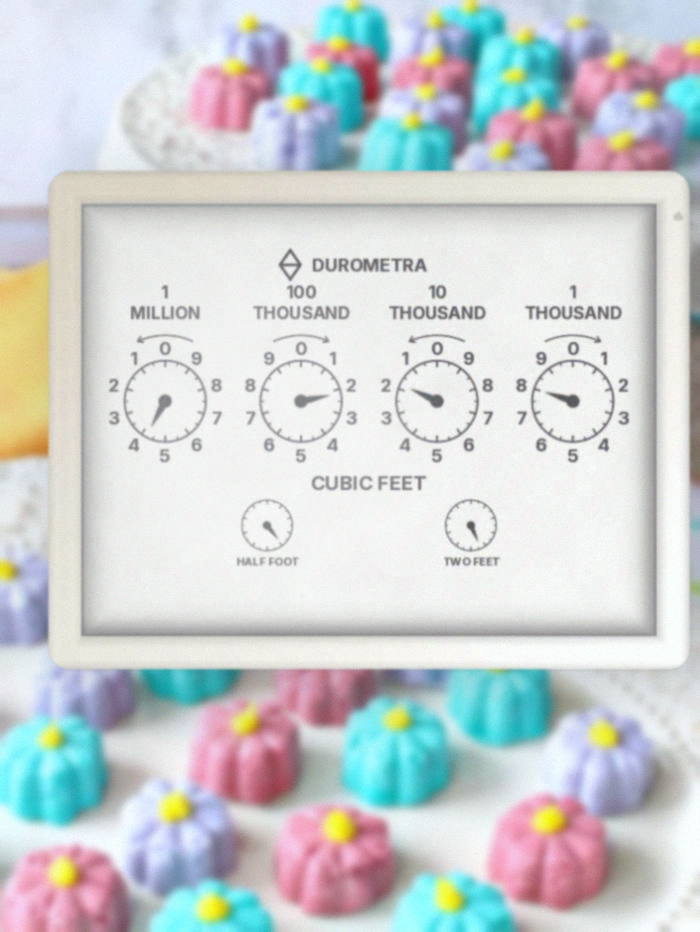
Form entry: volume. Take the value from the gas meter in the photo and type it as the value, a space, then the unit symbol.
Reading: 421800 ft³
